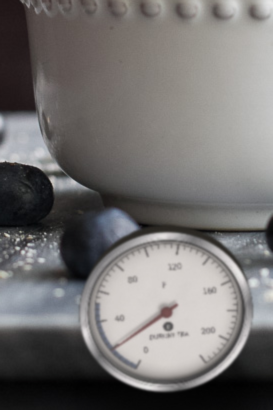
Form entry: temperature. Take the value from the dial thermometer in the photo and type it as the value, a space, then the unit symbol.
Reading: 20 °F
